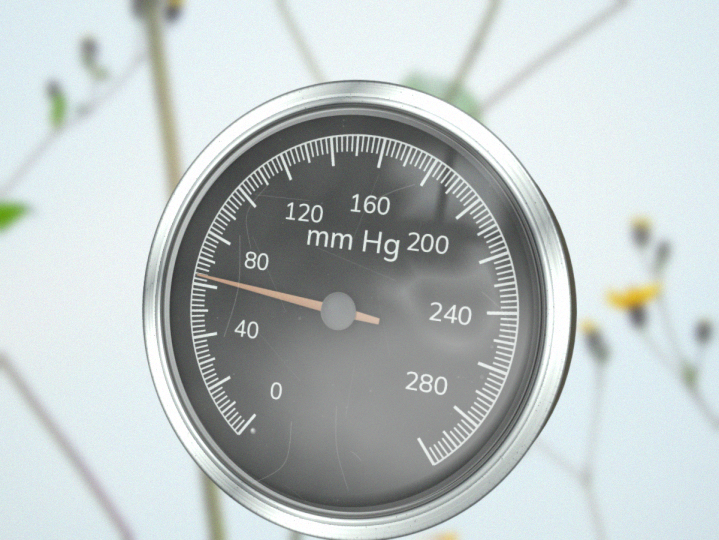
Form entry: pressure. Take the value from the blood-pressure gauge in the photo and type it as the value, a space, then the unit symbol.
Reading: 64 mmHg
